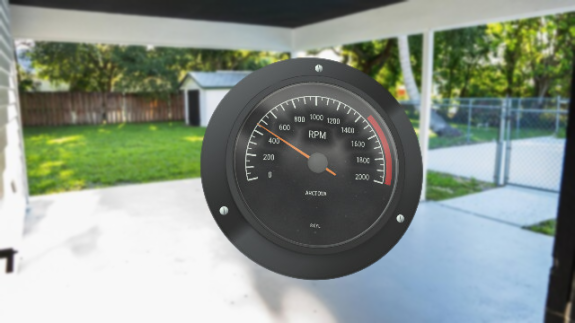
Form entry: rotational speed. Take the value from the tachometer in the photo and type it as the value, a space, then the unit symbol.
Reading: 450 rpm
